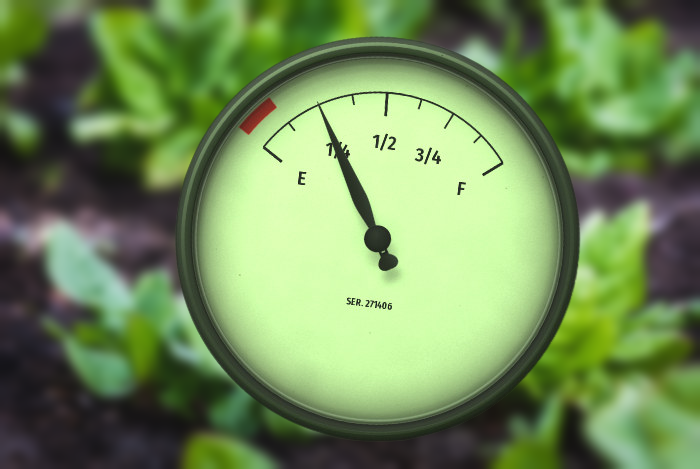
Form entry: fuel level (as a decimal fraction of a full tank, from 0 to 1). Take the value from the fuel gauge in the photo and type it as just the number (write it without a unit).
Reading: 0.25
